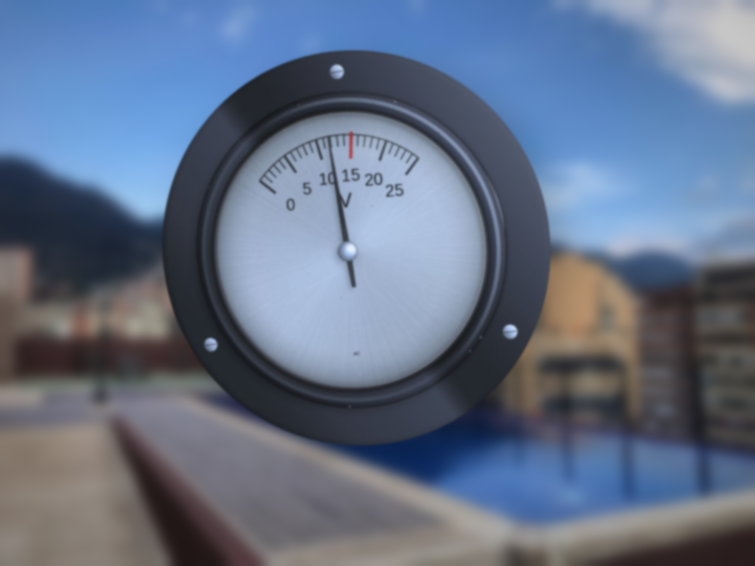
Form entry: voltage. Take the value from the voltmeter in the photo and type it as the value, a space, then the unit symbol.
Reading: 12 V
